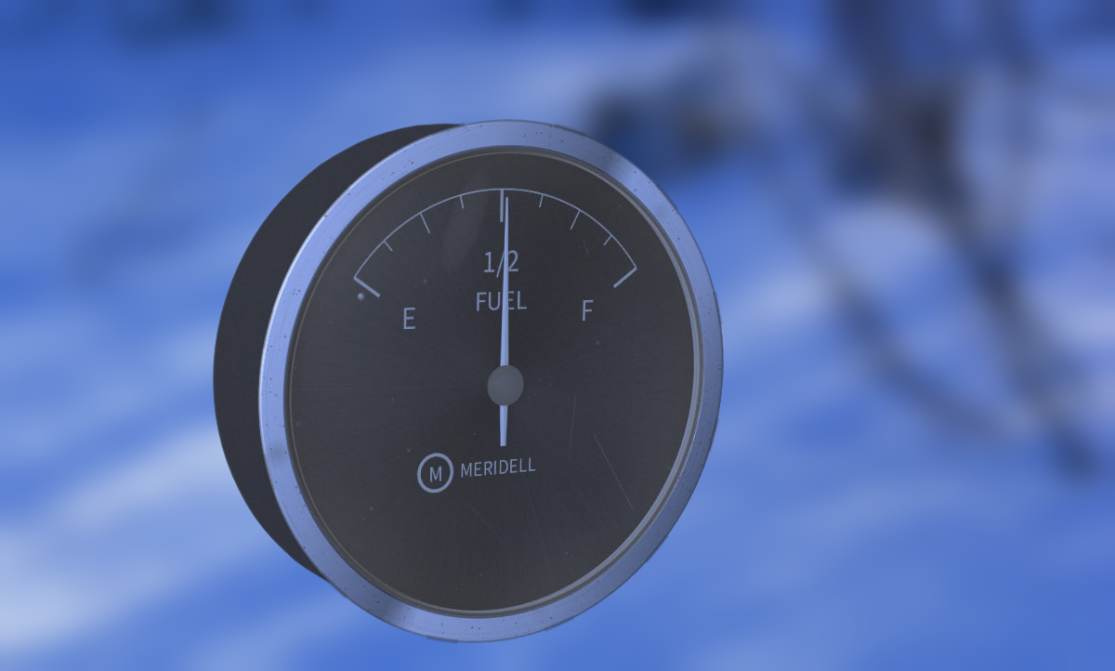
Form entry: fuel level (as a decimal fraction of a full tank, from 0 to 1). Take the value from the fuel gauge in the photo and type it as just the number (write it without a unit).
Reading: 0.5
